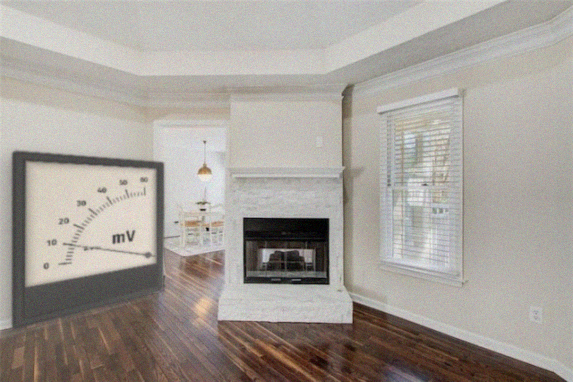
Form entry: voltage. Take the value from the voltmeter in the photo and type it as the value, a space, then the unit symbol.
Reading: 10 mV
